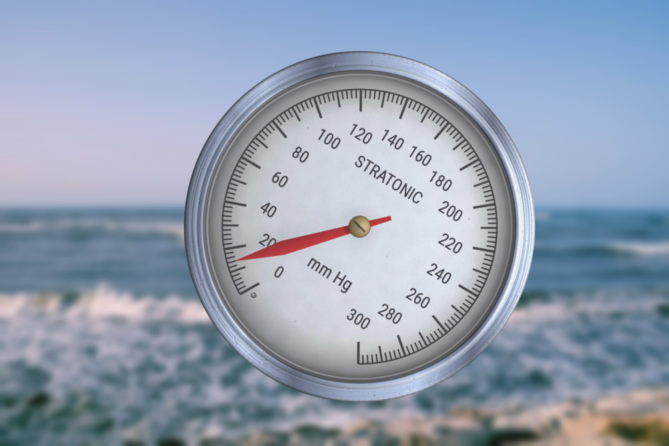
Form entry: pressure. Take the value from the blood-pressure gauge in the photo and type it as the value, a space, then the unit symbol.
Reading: 14 mmHg
